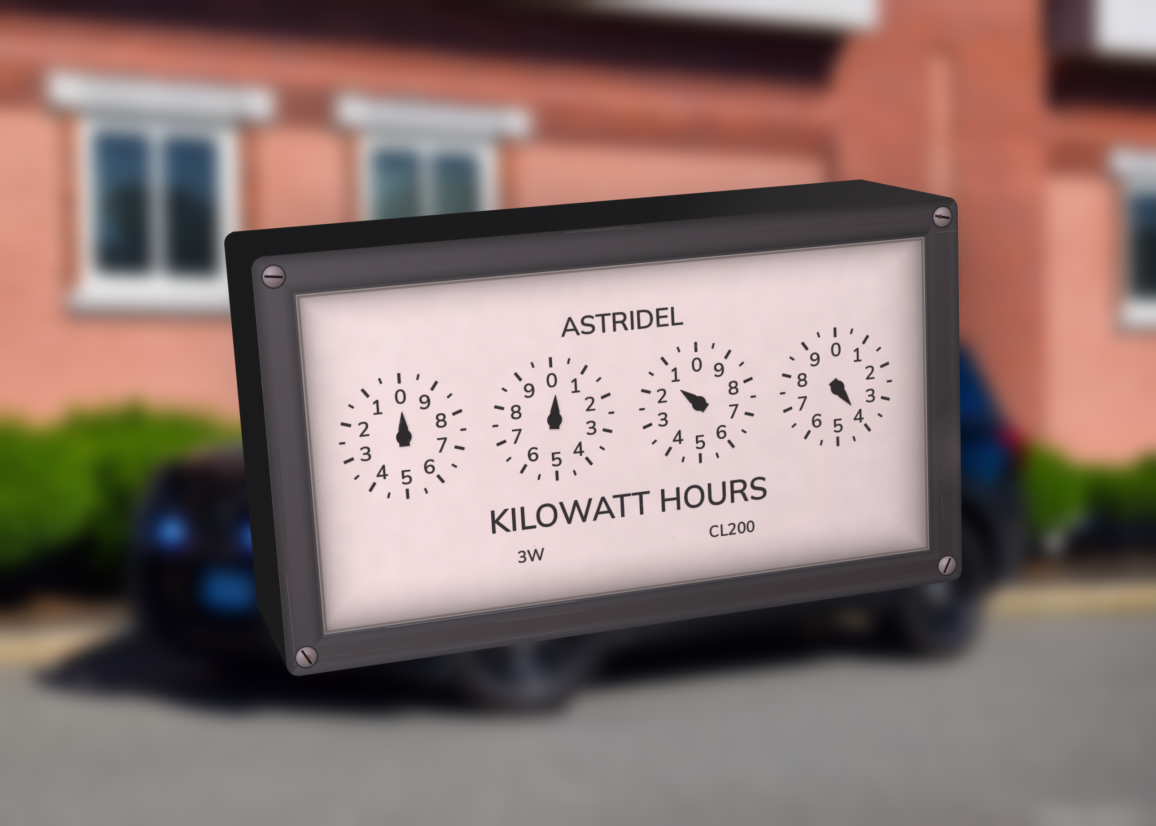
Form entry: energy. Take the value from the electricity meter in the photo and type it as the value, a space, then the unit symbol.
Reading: 14 kWh
